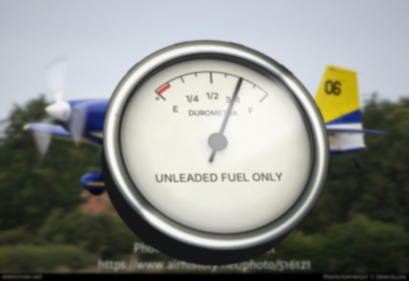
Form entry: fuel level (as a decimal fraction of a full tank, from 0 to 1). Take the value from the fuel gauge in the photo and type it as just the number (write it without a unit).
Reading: 0.75
